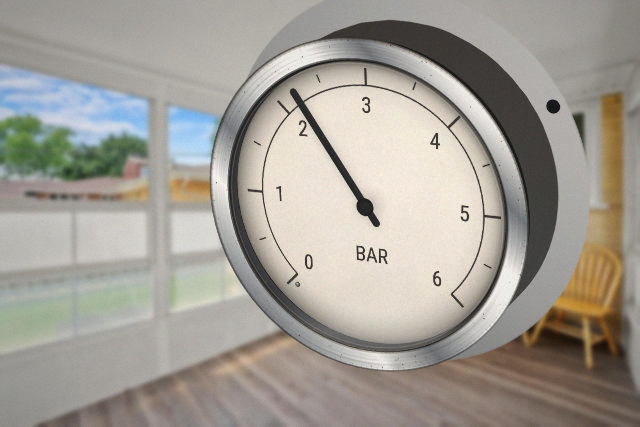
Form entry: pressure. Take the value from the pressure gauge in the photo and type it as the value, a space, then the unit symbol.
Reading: 2.25 bar
